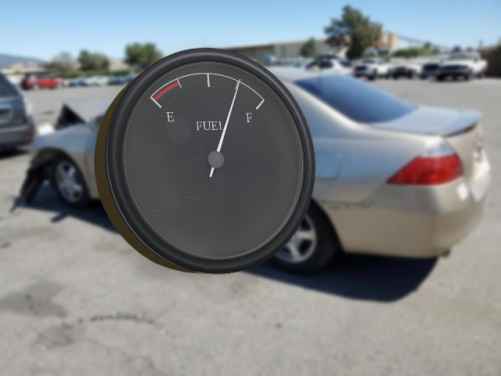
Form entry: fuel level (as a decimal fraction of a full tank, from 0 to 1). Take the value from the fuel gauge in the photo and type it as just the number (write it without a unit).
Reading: 0.75
